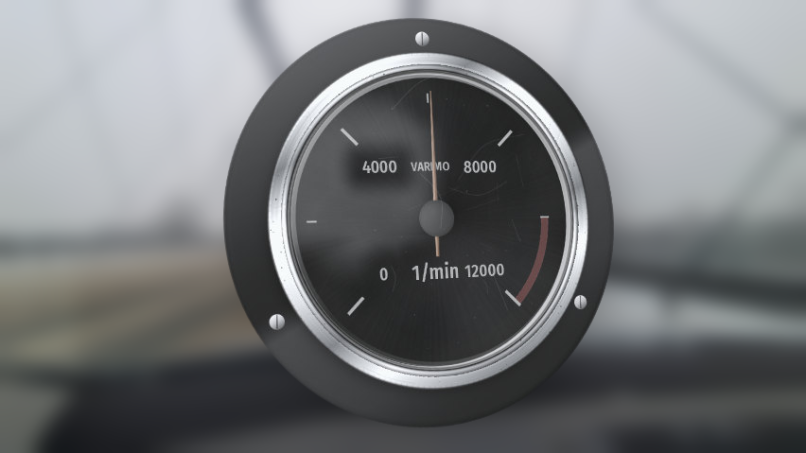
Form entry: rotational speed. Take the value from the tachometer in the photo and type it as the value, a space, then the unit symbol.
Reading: 6000 rpm
